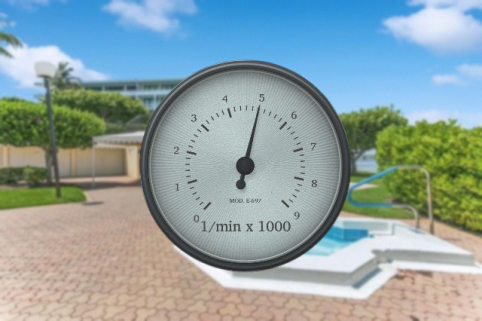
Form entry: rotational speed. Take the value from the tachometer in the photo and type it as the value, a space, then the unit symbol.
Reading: 5000 rpm
